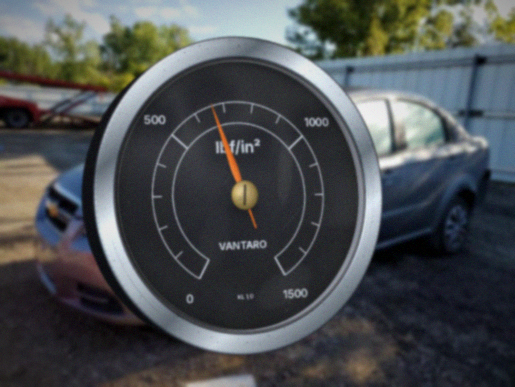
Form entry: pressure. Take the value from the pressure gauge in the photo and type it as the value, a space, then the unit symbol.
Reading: 650 psi
